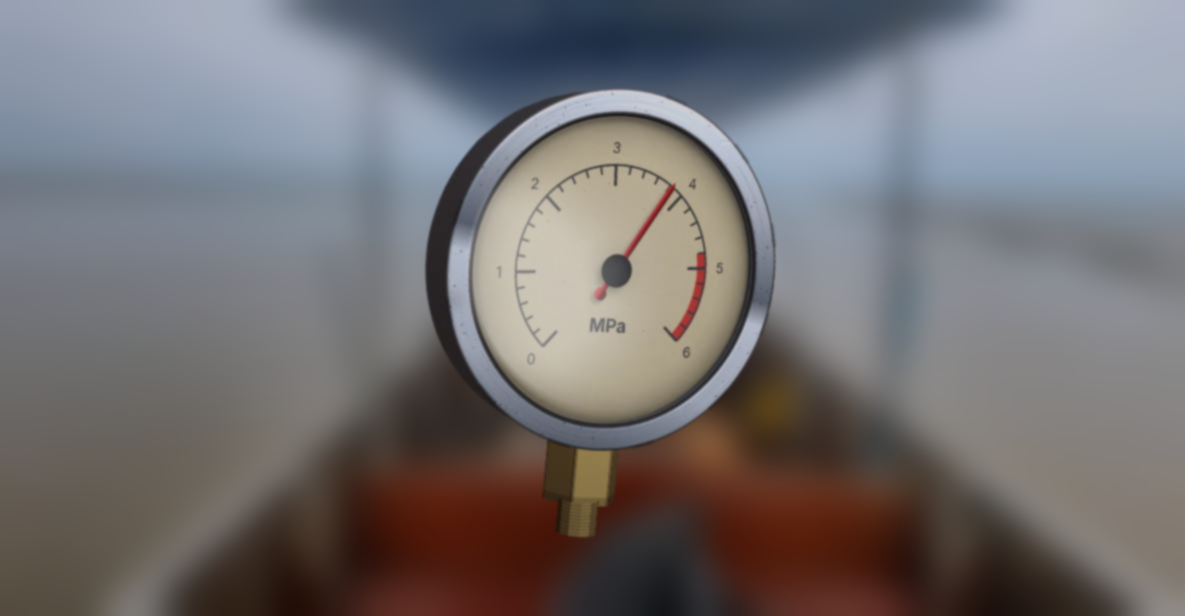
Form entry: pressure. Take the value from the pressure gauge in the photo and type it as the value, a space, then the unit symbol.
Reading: 3.8 MPa
